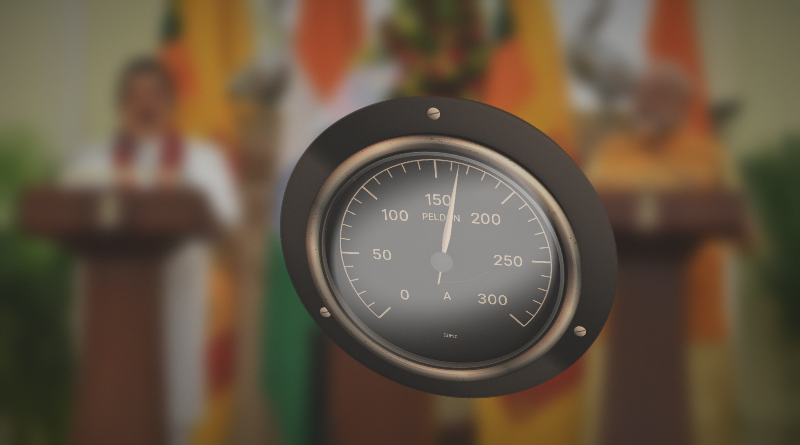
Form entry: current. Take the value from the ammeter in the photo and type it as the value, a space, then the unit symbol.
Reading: 165 A
